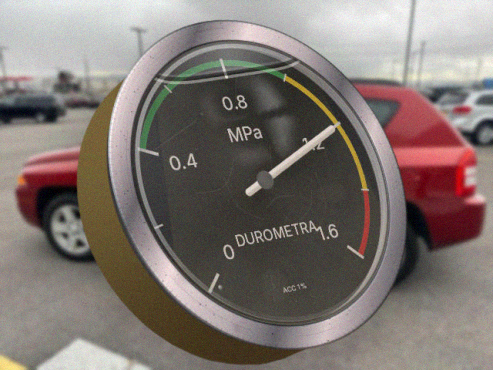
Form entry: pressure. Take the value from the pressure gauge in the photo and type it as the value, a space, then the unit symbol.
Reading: 1.2 MPa
